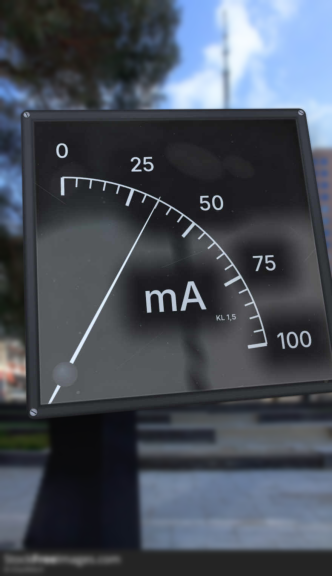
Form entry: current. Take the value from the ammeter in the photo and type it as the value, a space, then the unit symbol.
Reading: 35 mA
